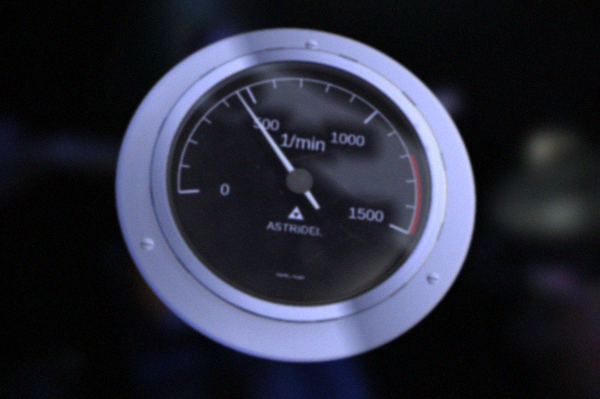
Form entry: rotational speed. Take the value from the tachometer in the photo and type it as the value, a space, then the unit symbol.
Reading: 450 rpm
